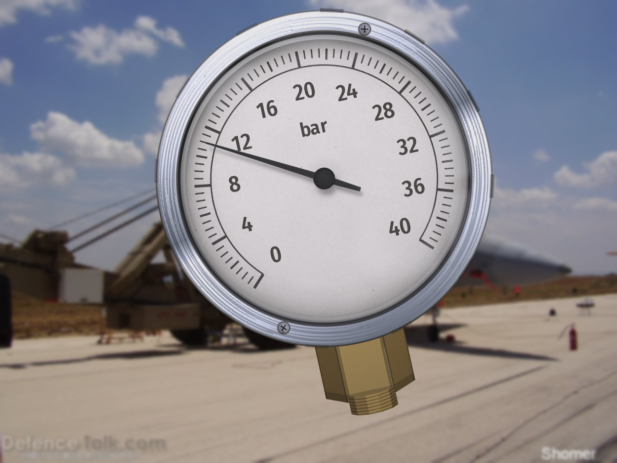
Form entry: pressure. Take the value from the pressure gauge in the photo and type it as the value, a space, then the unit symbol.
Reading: 11 bar
